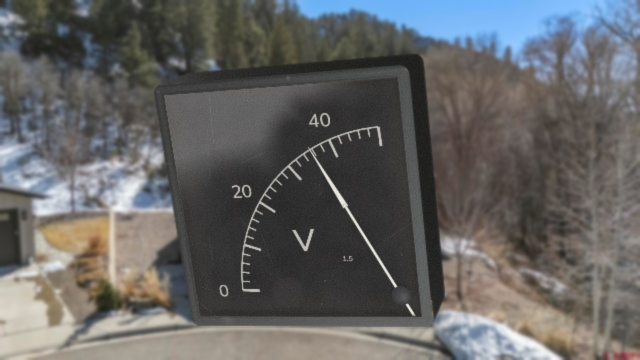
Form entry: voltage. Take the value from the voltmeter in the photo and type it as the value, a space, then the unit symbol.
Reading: 36 V
